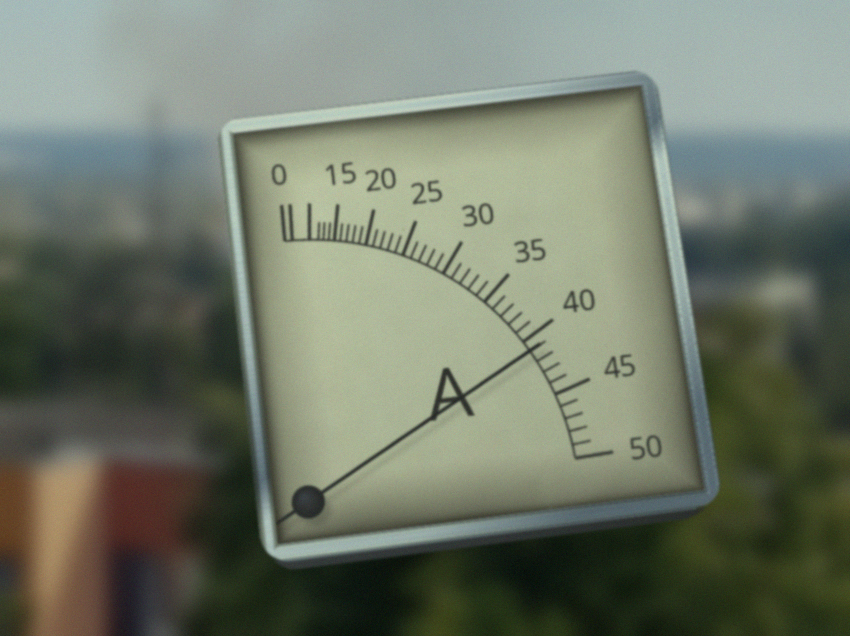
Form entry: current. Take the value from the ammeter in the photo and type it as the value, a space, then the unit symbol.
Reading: 41 A
